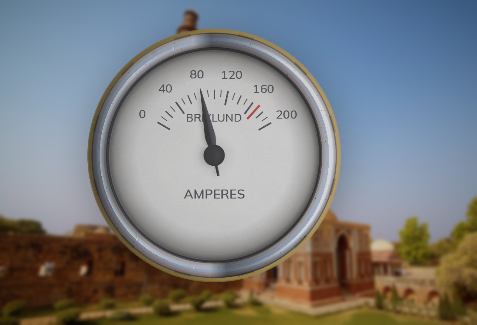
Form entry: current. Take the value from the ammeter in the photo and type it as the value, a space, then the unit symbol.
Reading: 80 A
